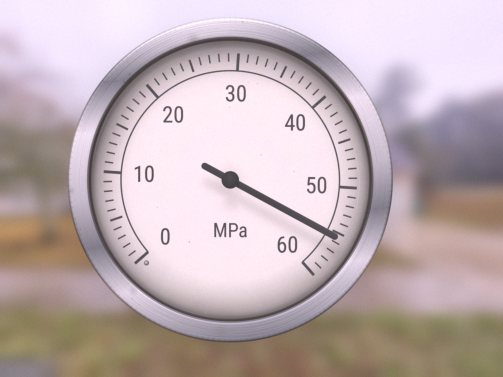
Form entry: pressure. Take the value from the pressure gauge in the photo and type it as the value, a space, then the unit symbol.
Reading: 55.5 MPa
